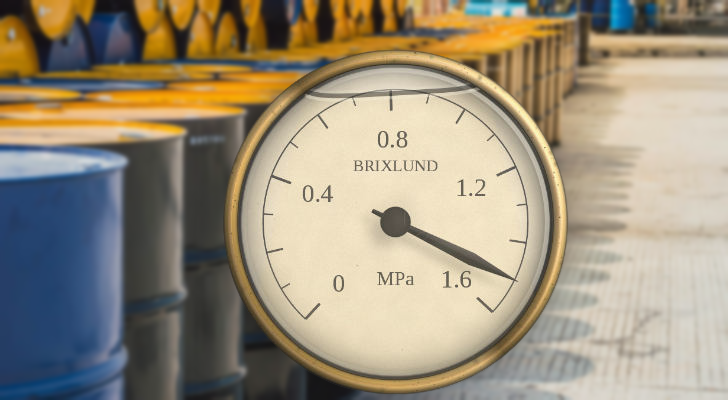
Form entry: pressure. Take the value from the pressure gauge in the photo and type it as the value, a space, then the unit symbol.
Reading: 1.5 MPa
